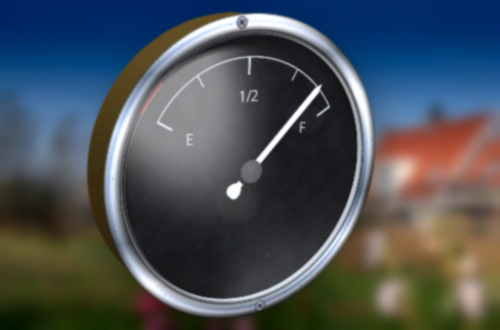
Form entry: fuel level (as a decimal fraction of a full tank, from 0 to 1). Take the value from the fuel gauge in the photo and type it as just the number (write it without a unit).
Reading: 0.875
